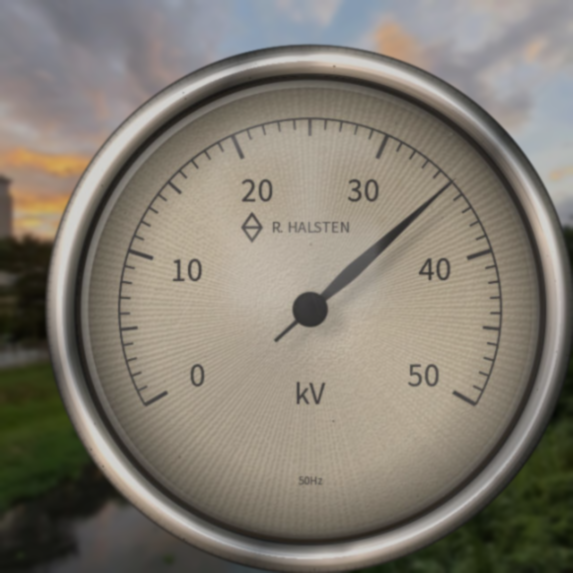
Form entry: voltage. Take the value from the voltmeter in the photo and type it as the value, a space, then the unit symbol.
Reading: 35 kV
